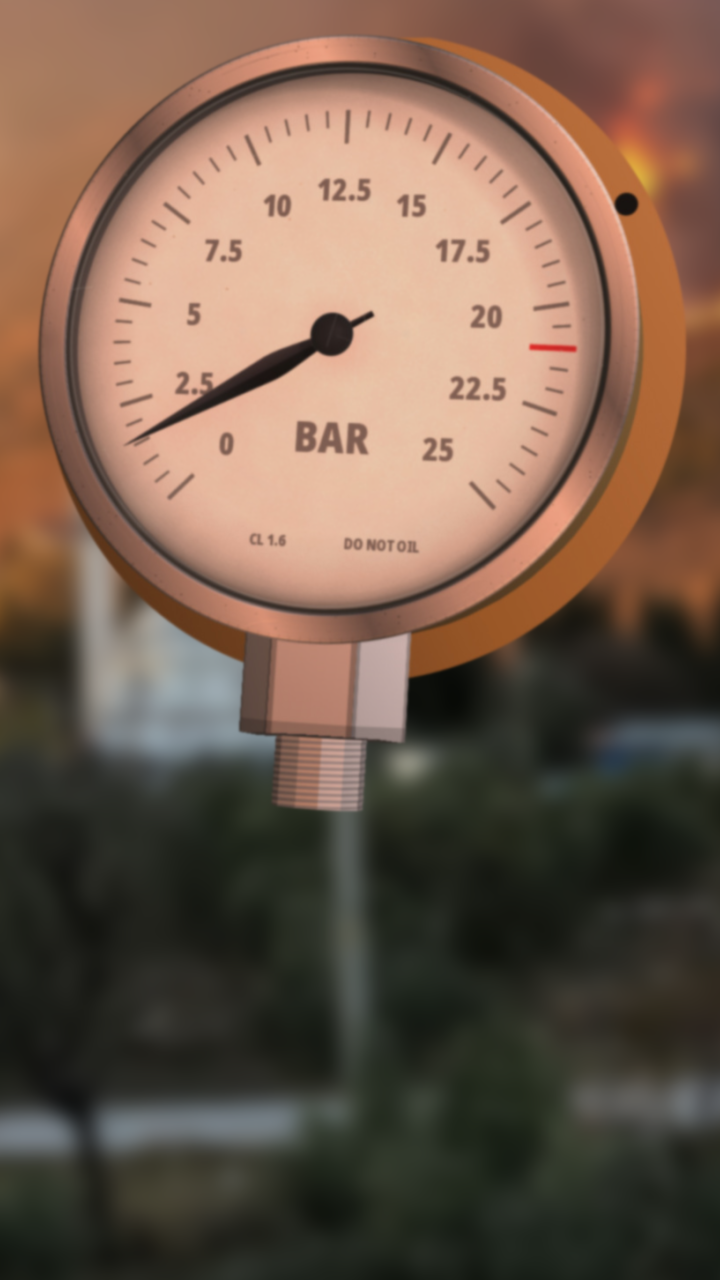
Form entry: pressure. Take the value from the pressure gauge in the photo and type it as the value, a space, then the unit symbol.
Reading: 1.5 bar
